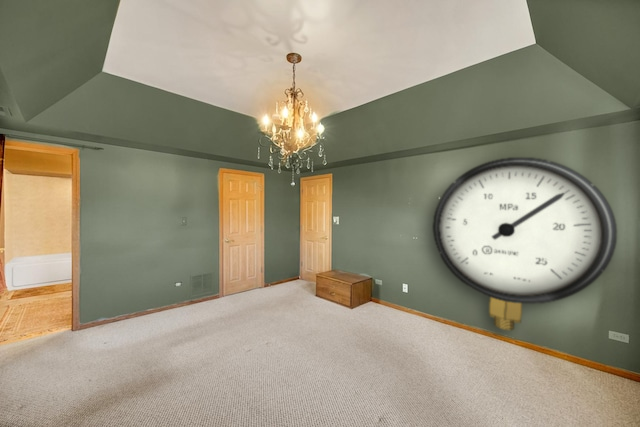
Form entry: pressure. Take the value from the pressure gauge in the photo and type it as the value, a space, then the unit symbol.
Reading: 17 MPa
